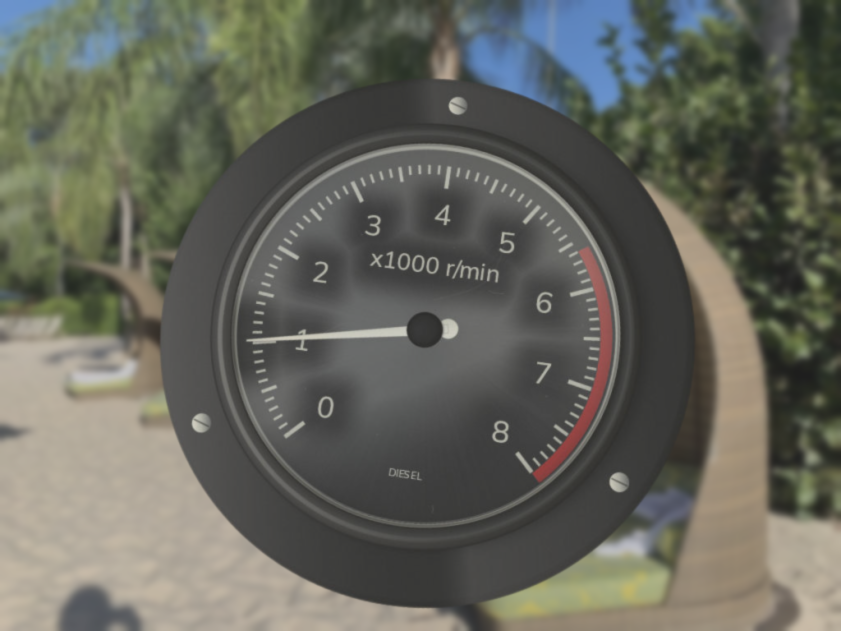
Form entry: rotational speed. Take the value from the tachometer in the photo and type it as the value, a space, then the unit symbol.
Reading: 1000 rpm
